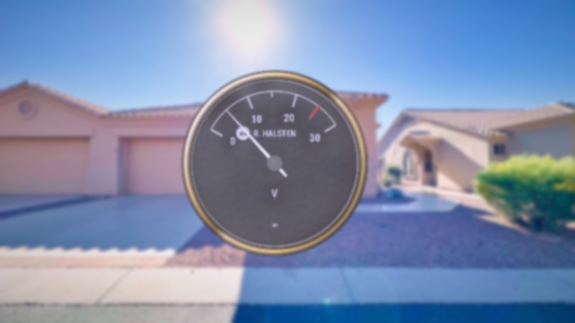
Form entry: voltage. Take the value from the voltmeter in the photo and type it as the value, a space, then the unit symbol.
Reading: 5 V
